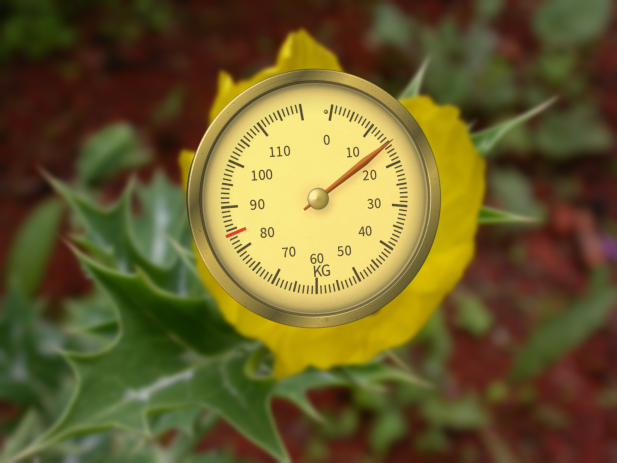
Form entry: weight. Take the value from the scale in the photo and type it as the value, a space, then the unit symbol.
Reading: 15 kg
